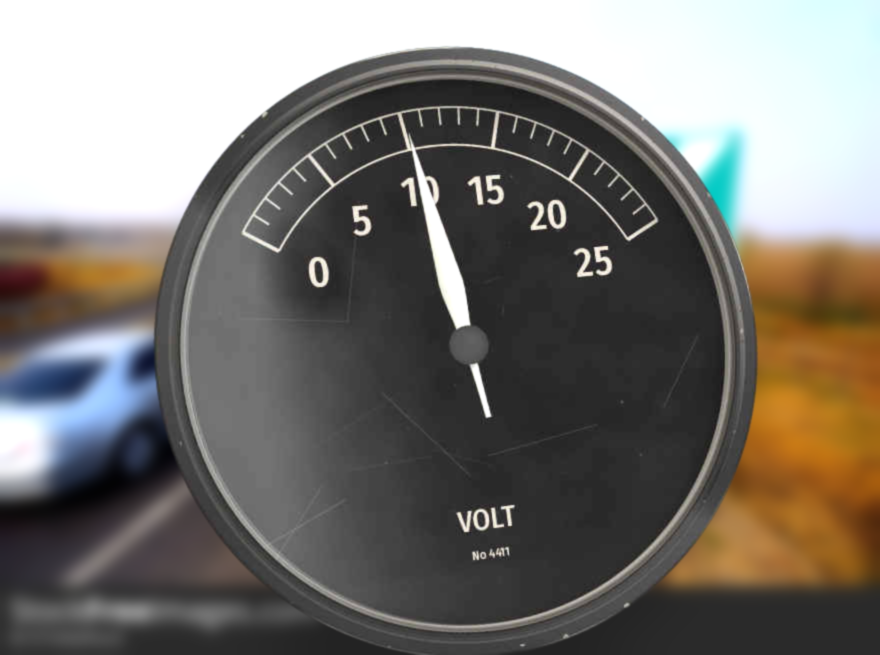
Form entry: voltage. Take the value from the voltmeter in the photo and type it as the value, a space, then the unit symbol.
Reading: 10 V
